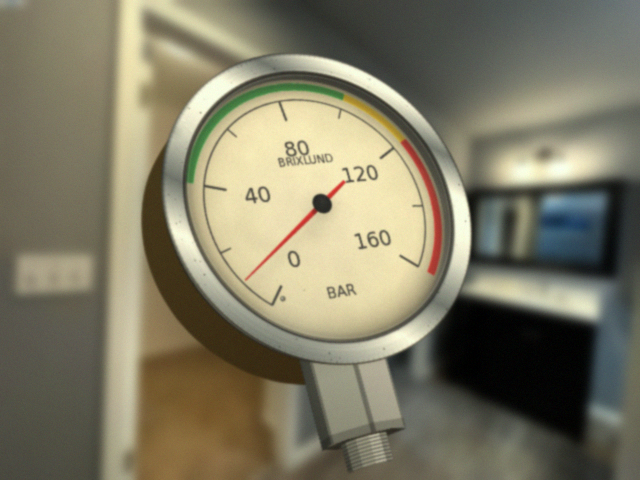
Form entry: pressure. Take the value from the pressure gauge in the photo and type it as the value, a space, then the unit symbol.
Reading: 10 bar
